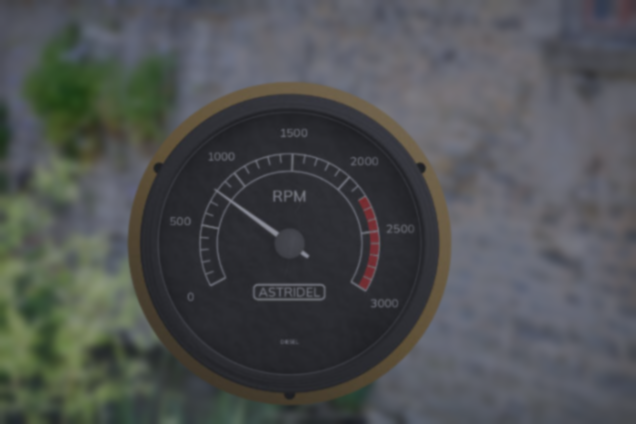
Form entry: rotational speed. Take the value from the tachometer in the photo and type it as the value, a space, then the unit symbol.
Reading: 800 rpm
